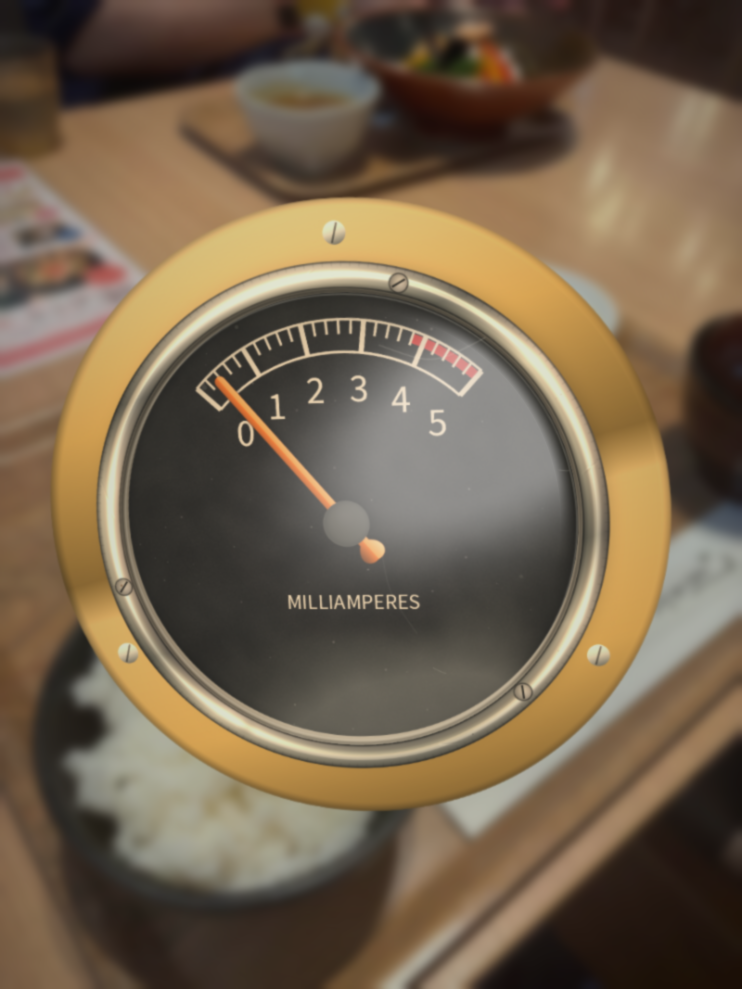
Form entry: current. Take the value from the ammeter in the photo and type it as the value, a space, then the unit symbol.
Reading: 0.4 mA
